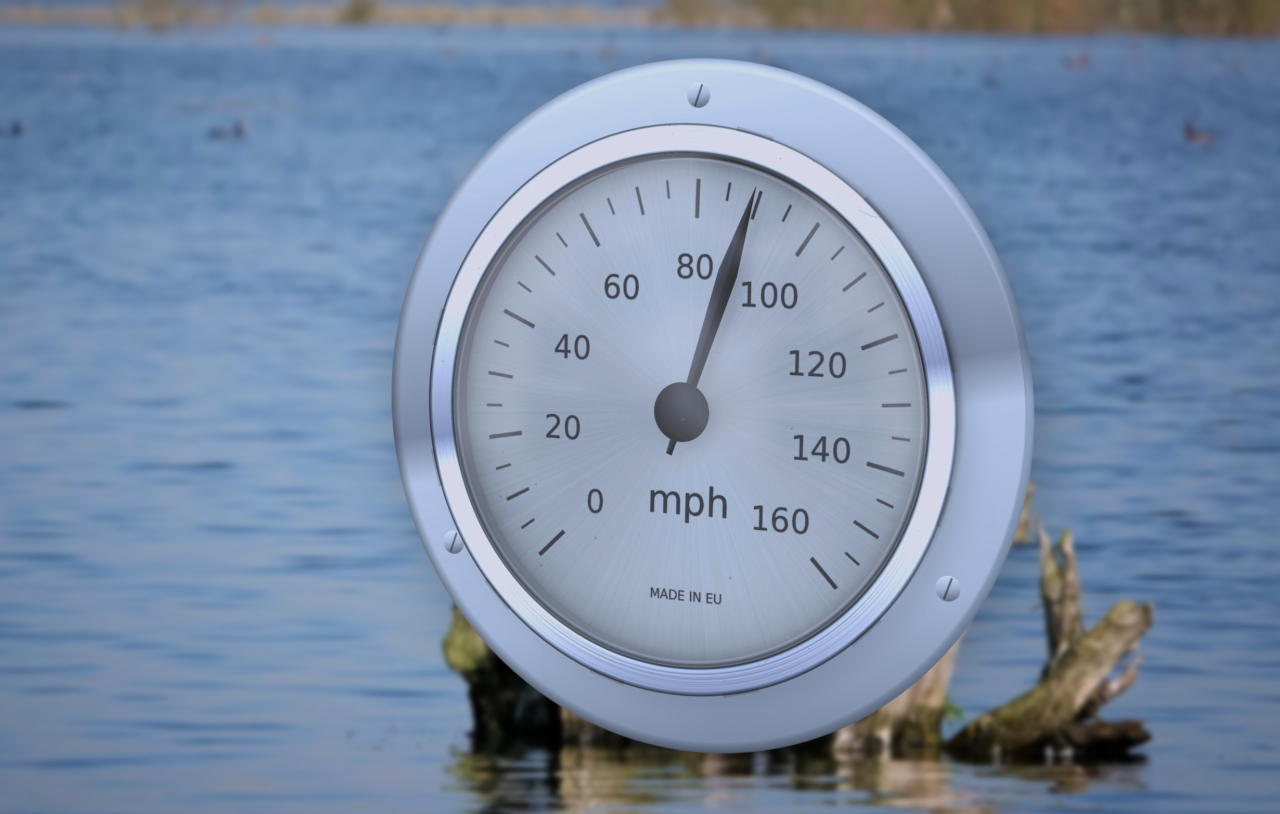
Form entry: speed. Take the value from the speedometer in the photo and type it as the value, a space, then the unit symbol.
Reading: 90 mph
